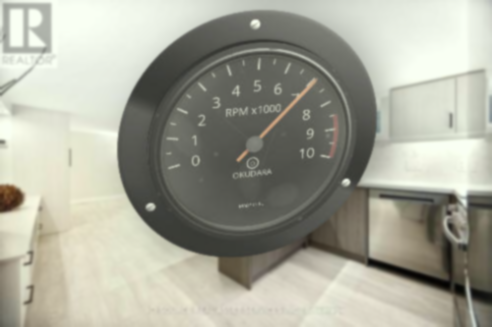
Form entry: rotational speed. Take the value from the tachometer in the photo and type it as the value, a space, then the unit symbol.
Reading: 7000 rpm
